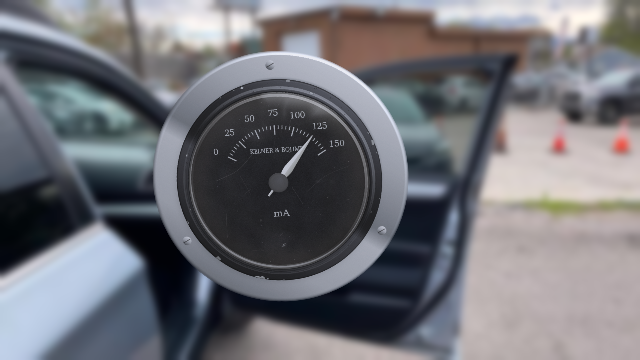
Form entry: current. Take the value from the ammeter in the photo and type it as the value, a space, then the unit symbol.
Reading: 125 mA
